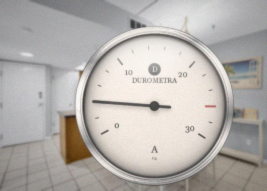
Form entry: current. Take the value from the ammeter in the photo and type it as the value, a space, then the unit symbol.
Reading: 4 A
